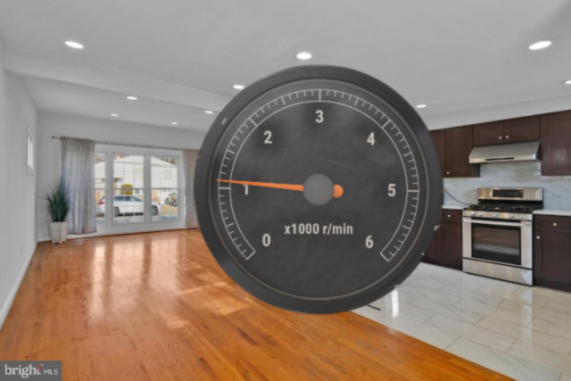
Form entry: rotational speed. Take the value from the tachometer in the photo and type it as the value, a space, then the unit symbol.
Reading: 1100 rpm
